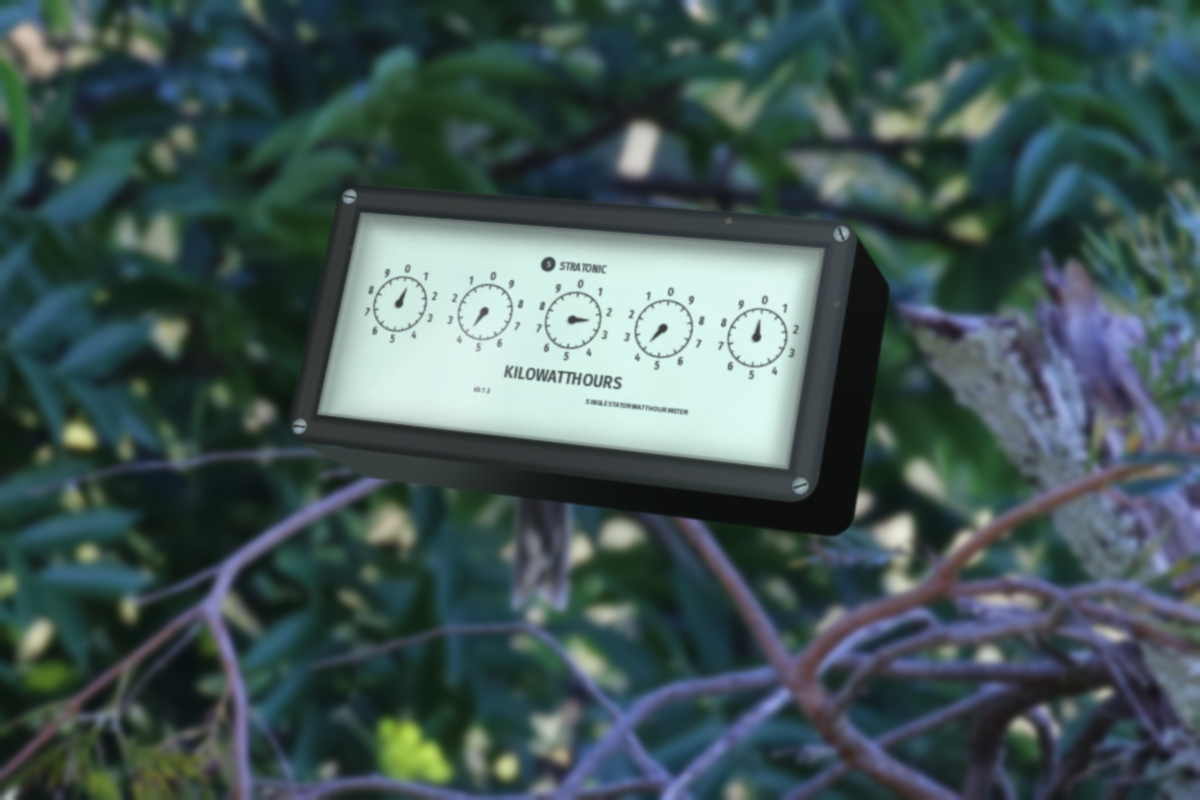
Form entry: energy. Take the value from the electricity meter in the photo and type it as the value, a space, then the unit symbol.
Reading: 4240 kWh
